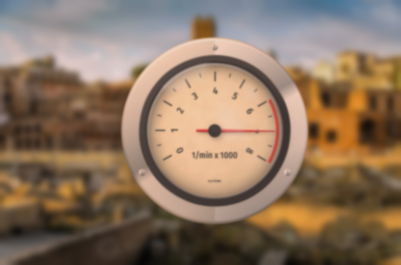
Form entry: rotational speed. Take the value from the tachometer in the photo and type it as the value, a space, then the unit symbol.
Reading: 7000 rpm
